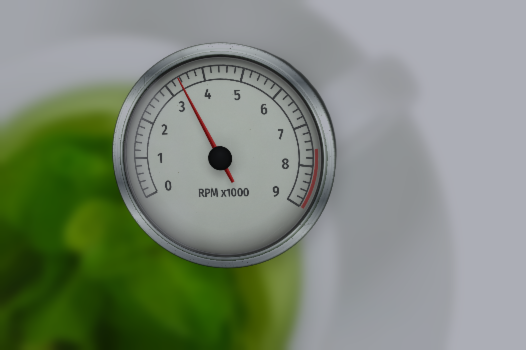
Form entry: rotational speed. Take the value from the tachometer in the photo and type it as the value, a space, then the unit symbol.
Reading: 3400 rpm
